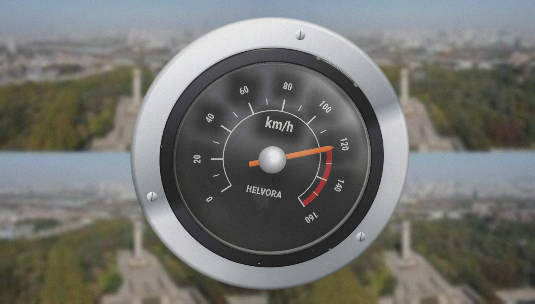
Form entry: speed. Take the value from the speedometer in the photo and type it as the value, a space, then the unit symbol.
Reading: 120 km/h
